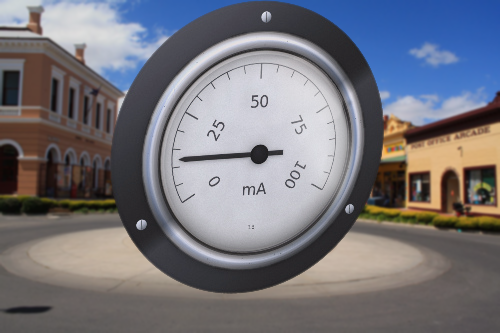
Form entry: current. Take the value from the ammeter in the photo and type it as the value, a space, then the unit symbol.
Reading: 12.5 mA
